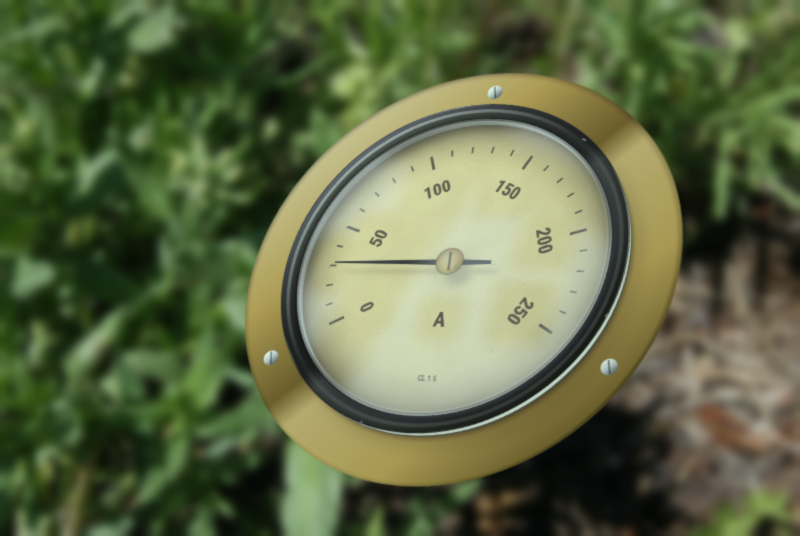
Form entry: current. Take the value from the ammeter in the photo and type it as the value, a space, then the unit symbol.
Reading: 30 A
